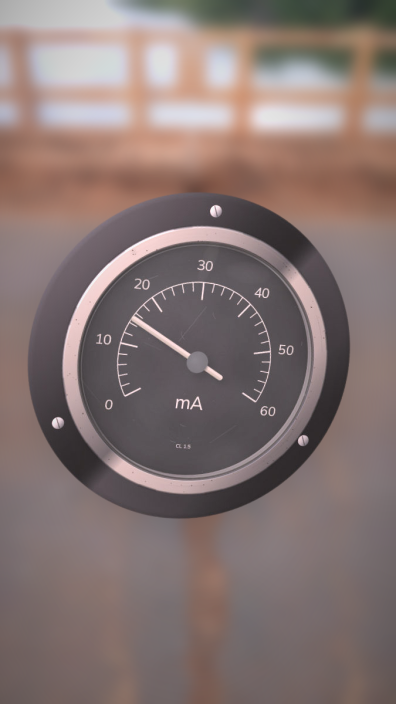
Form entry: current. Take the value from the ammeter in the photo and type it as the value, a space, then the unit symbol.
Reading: 15 mA
